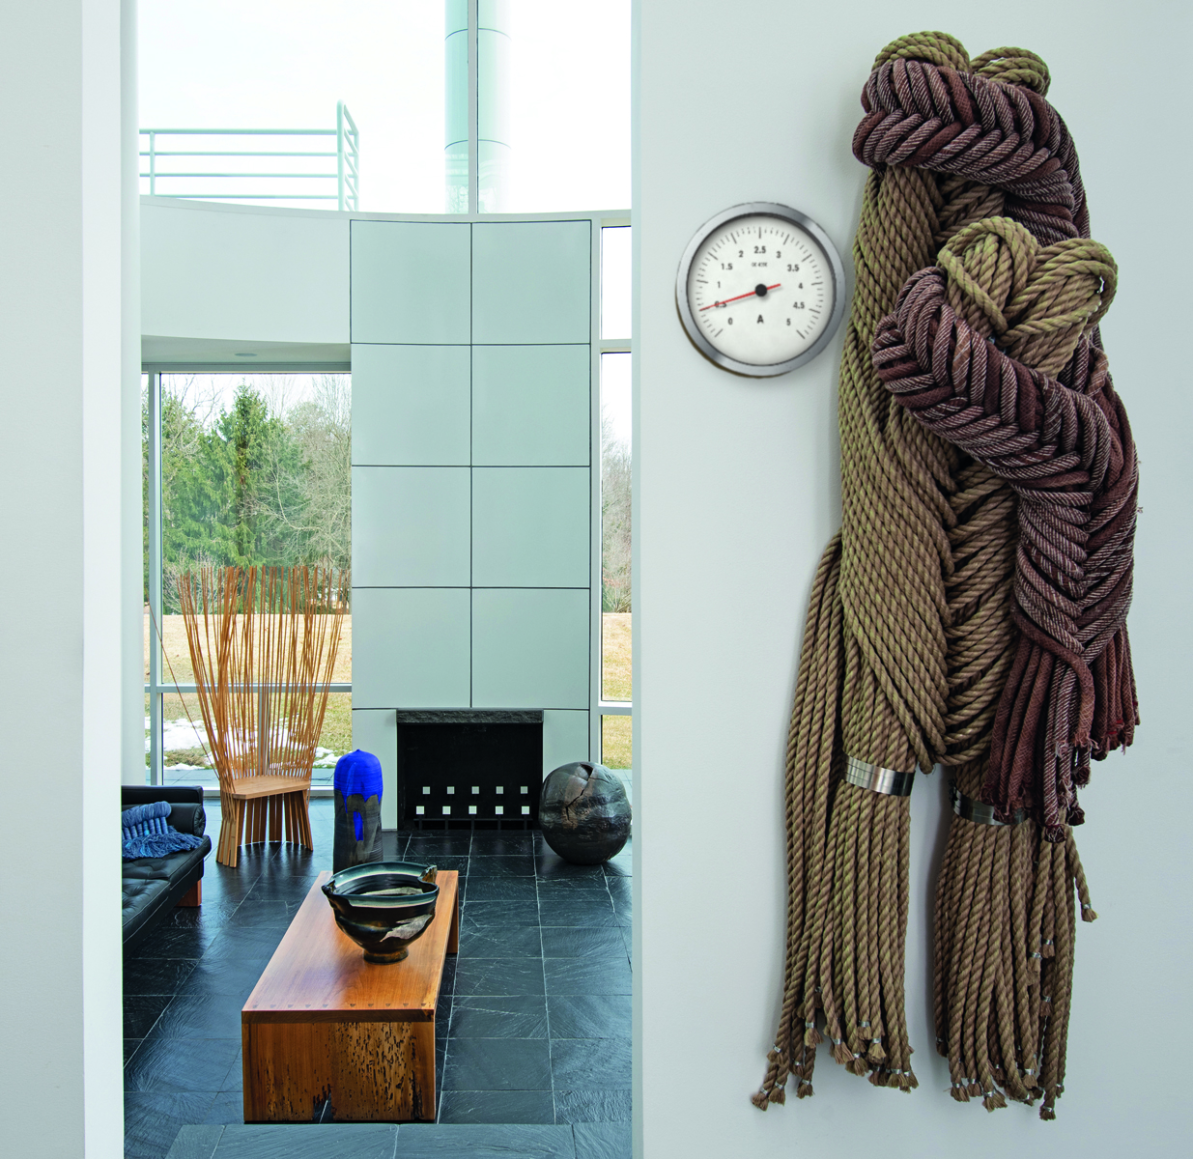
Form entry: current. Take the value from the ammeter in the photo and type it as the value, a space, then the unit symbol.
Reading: 0.5 A
